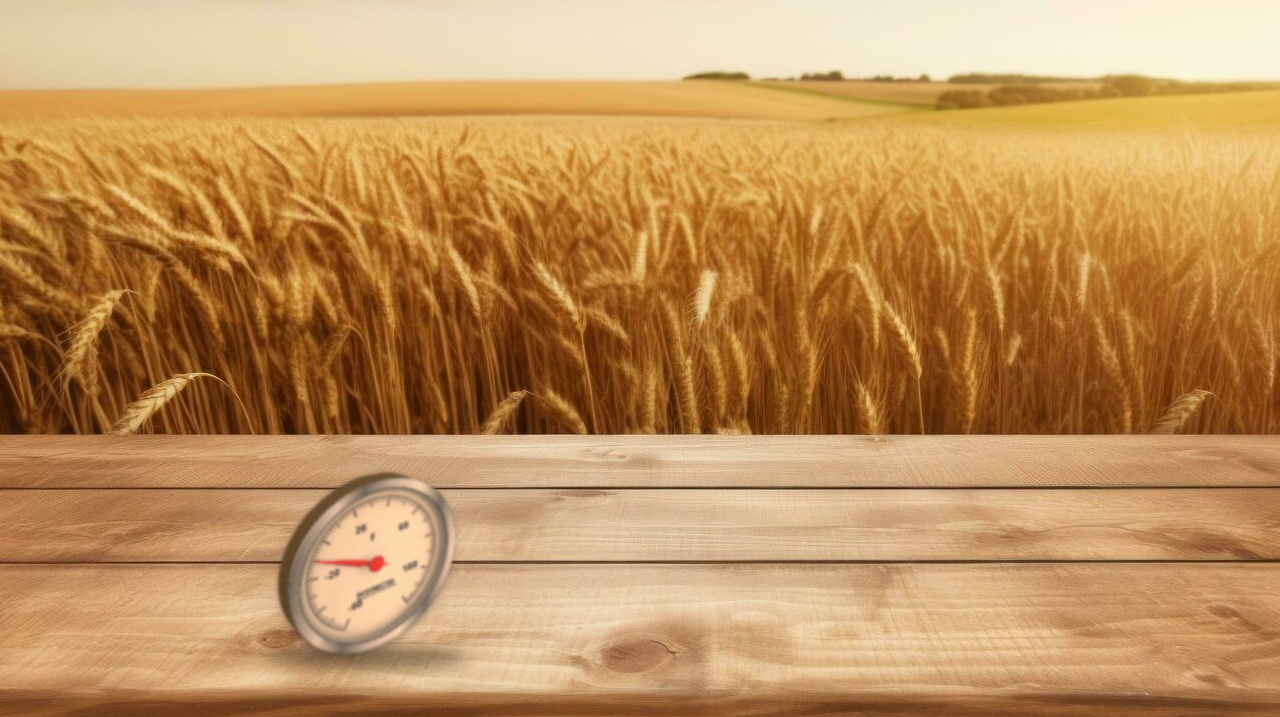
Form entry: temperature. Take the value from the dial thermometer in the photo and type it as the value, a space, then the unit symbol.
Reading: -10 °F
